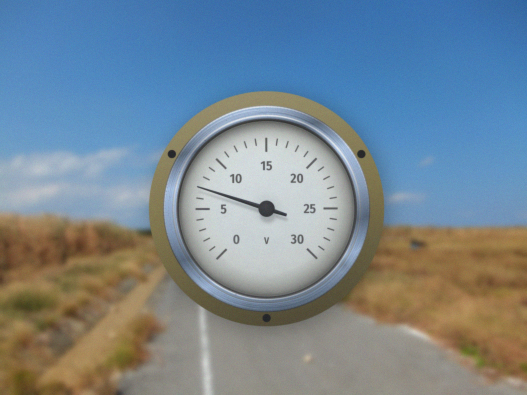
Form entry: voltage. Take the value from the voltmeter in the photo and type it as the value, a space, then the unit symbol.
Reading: 7 V
